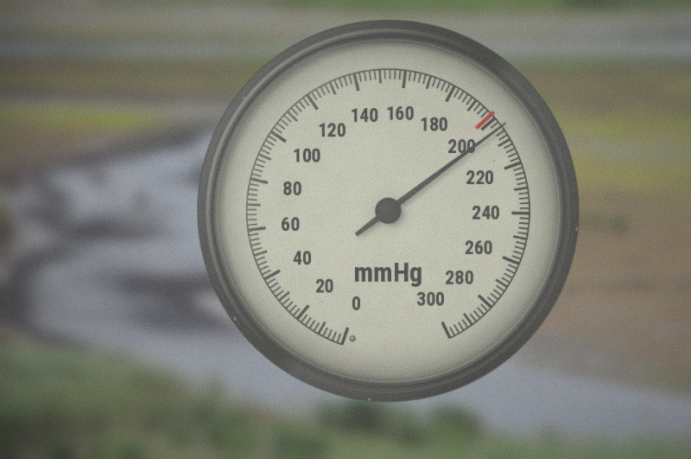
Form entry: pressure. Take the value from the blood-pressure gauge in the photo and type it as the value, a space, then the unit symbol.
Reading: 204 mmHg
